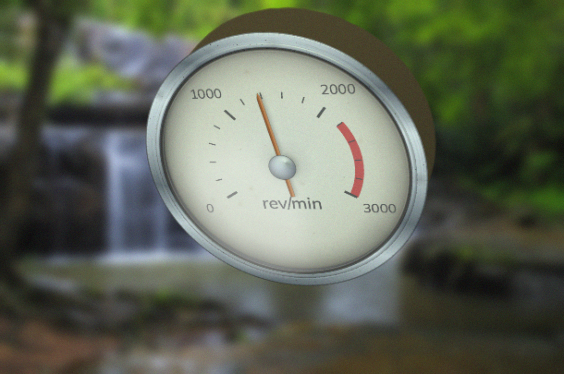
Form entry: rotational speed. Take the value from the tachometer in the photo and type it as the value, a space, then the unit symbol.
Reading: 1400 rpm
